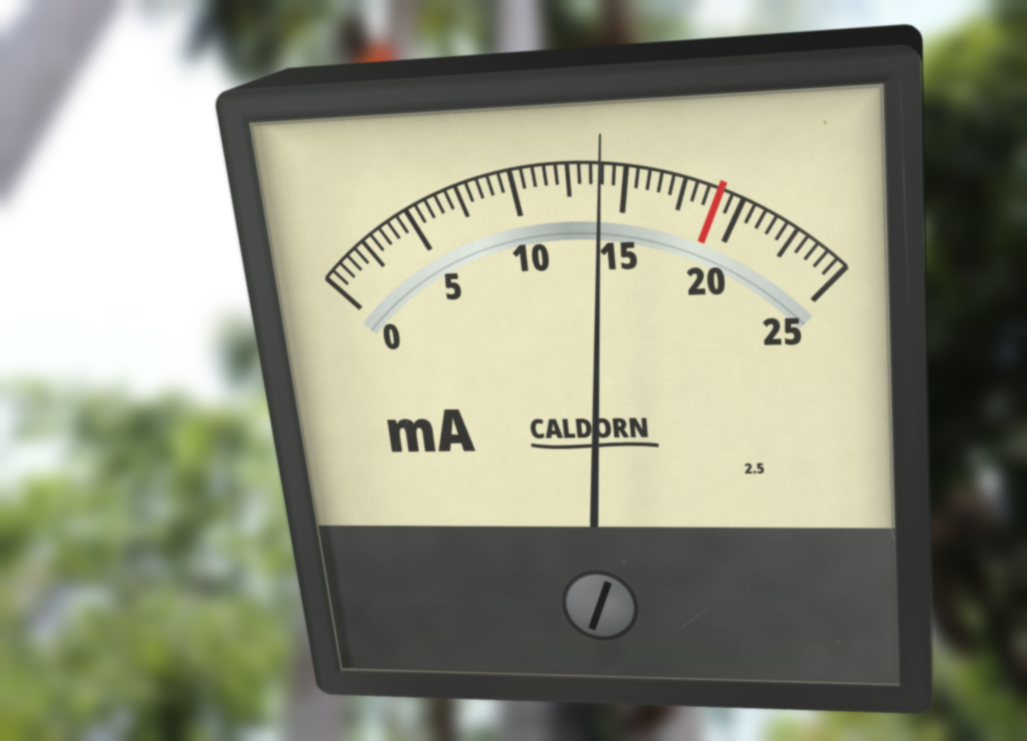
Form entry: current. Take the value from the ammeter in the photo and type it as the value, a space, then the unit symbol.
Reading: 14 mA
